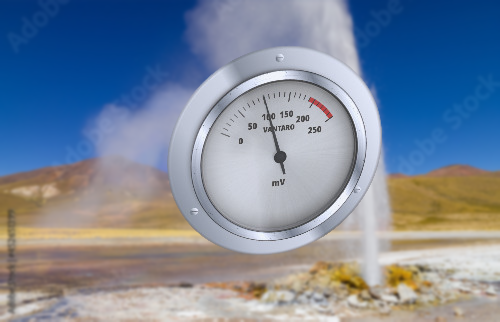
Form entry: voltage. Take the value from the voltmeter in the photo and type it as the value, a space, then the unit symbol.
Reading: 100 mV
